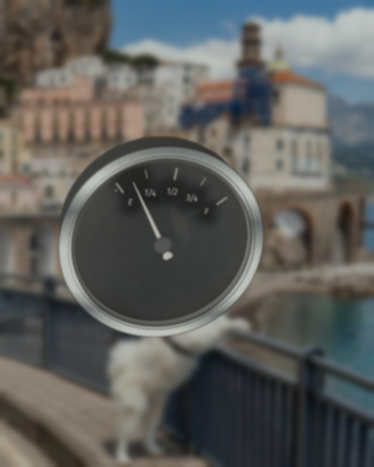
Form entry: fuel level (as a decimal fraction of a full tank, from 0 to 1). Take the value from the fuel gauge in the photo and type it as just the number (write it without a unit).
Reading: 0.125
